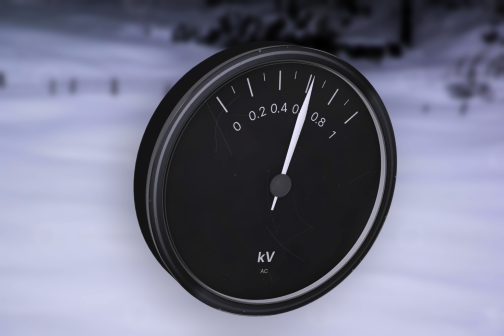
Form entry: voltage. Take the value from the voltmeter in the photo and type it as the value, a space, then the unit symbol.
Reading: 0.6 kV
